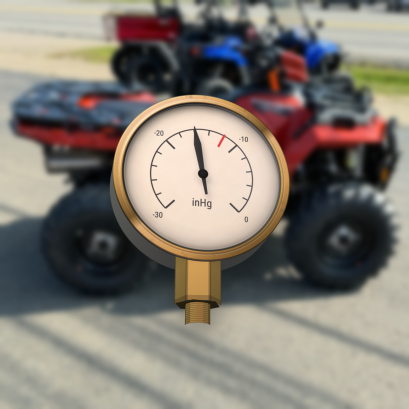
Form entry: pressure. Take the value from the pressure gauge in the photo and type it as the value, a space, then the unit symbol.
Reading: -16 inHg
